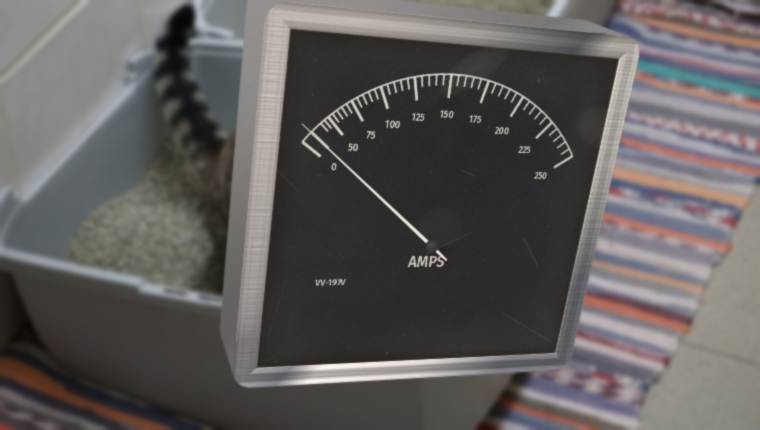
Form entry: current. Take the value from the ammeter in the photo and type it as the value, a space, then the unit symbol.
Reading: 25 A
